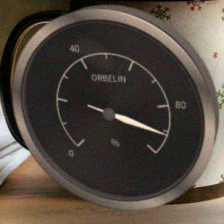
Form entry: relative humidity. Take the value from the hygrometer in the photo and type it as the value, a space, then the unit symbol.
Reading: 90 %
